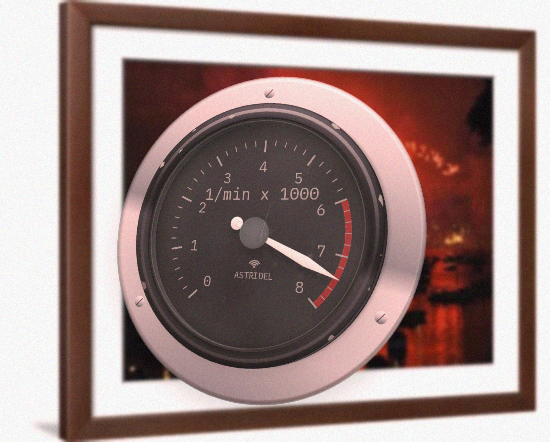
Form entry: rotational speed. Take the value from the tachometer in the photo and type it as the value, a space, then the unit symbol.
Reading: 7400 rpm
